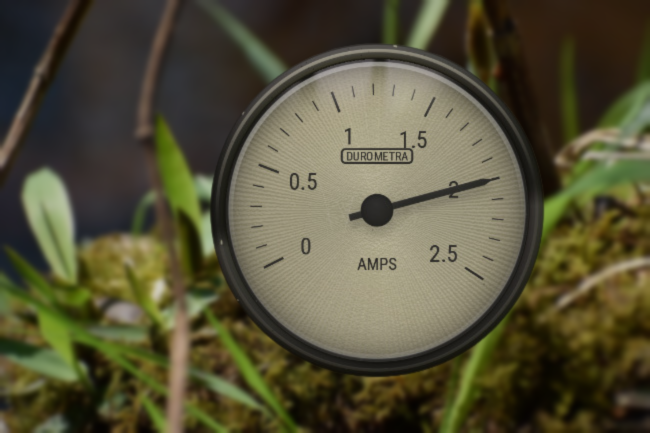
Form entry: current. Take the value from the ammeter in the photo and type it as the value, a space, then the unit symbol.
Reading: 2 A
